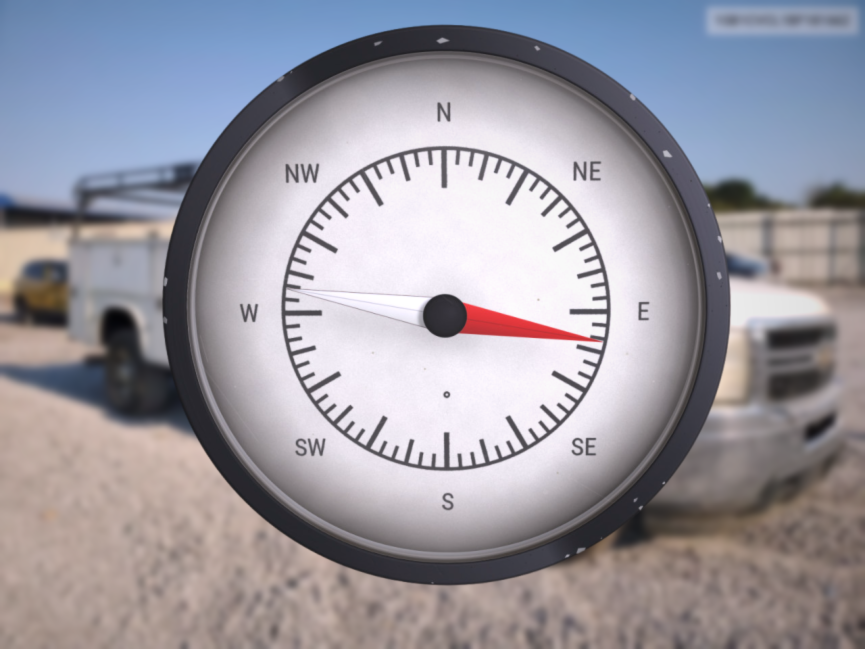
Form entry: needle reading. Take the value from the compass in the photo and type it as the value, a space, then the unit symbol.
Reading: 100 °
